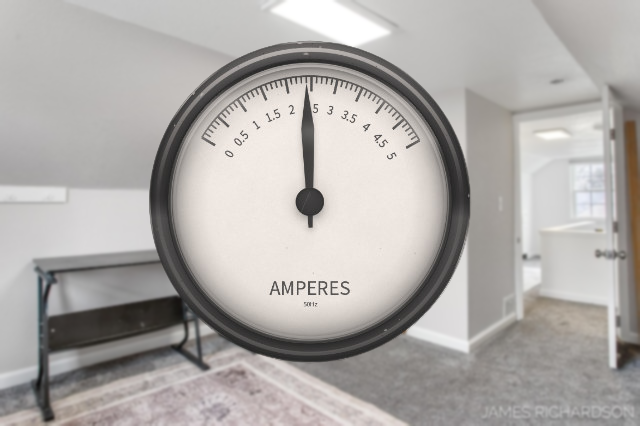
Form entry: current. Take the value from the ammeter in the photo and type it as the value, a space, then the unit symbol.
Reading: 2.4 A
